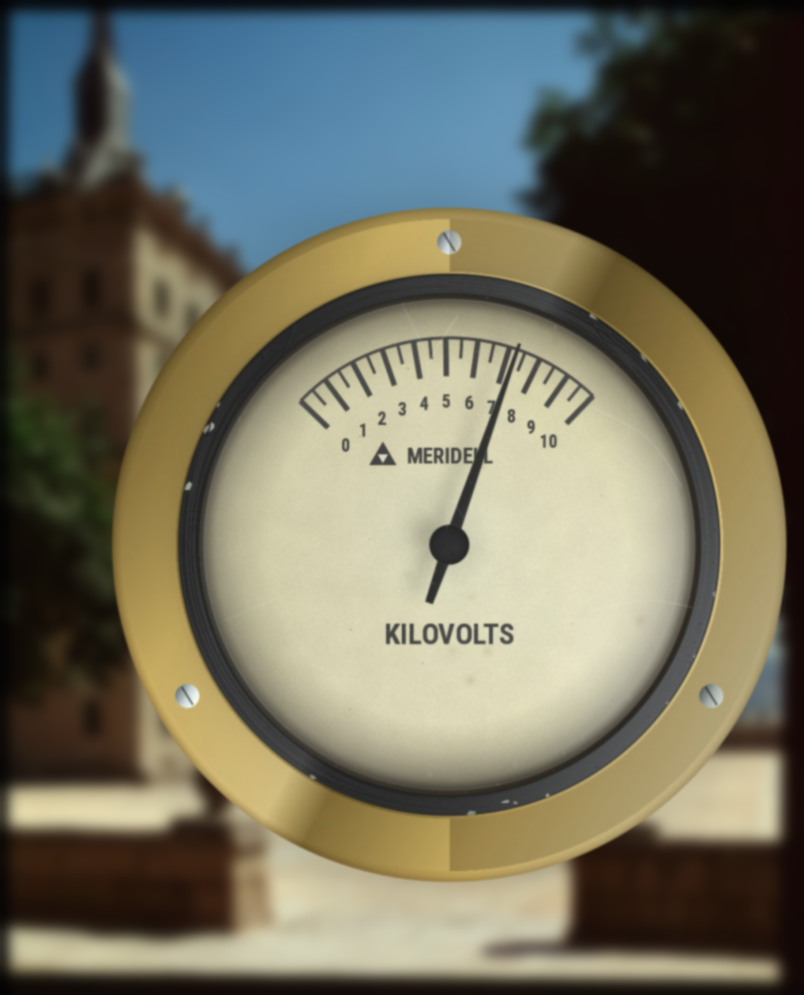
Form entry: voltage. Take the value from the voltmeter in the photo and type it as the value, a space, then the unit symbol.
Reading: 7.25 kV
